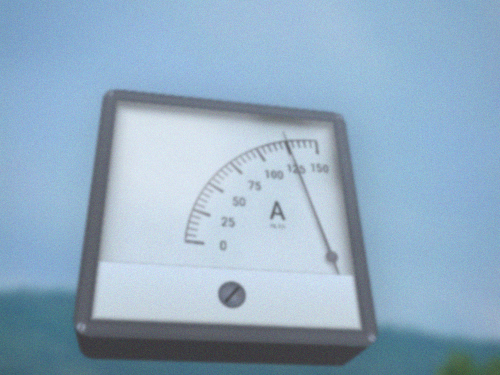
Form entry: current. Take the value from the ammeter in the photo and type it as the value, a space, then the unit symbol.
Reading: 125 A
